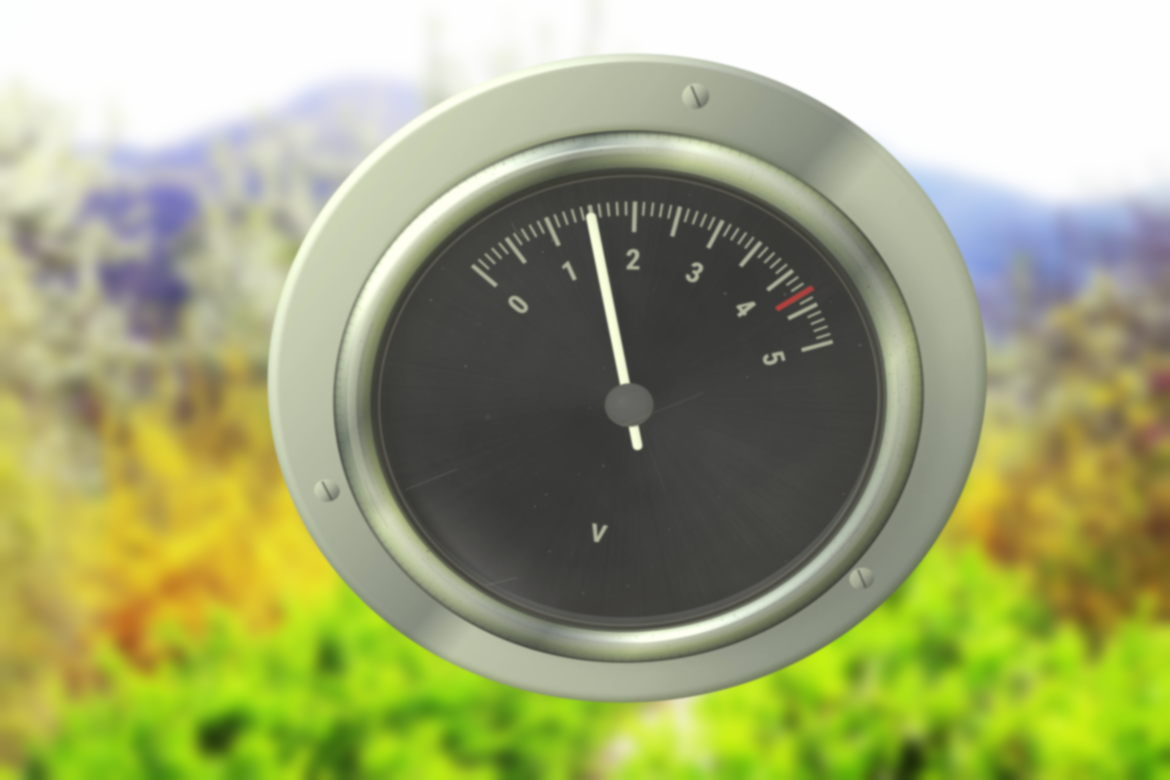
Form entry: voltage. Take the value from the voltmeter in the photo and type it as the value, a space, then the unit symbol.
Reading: 1.5 V
